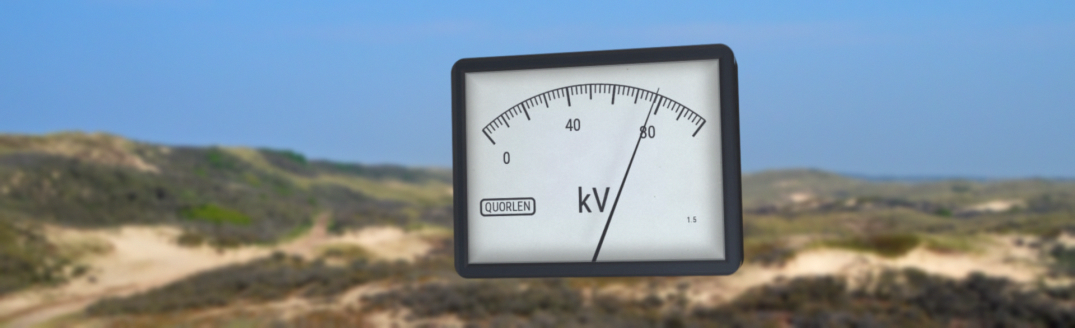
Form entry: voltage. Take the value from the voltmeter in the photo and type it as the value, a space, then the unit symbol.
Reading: 78 kV
